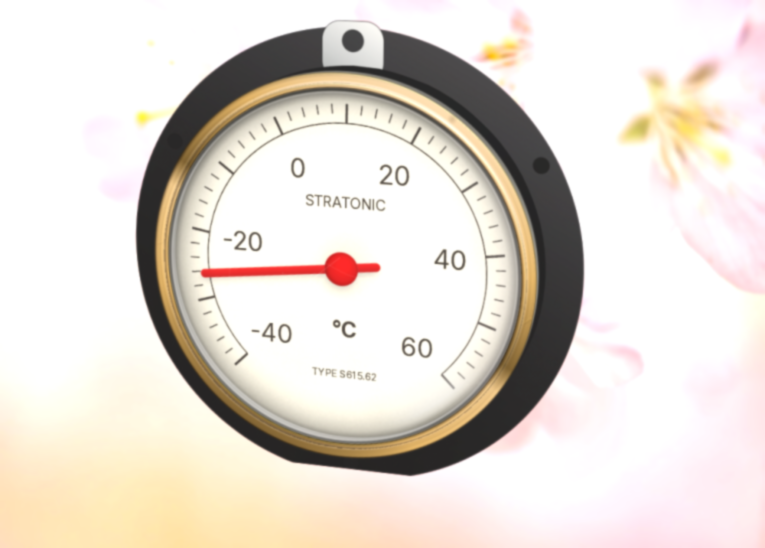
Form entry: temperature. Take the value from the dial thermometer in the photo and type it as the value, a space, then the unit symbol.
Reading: -26 °C
